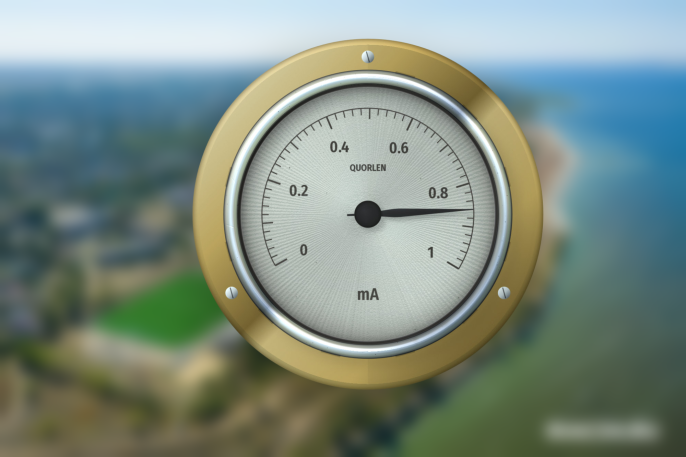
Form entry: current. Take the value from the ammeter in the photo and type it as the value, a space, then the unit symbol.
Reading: 0.86 mA
